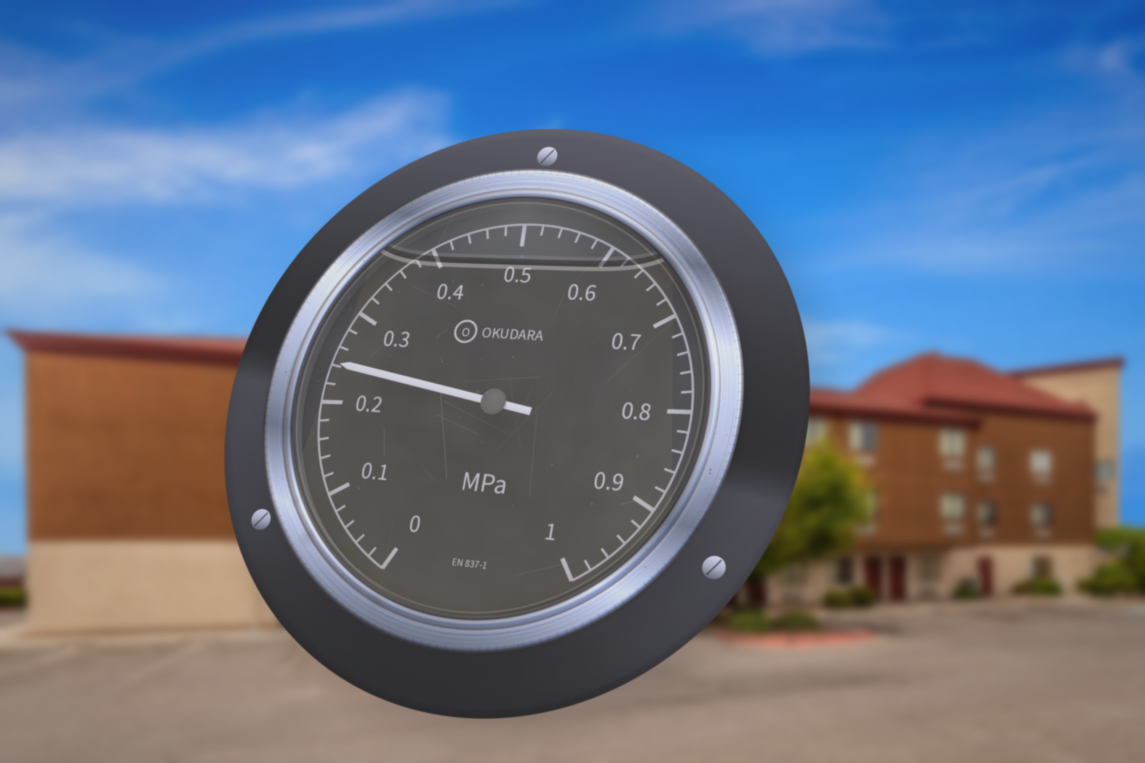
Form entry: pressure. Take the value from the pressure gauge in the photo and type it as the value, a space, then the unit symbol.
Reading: 0.24 MPa
